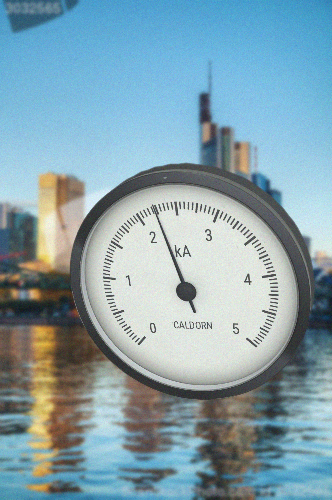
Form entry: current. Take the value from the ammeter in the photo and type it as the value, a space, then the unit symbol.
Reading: 2.25 kA
